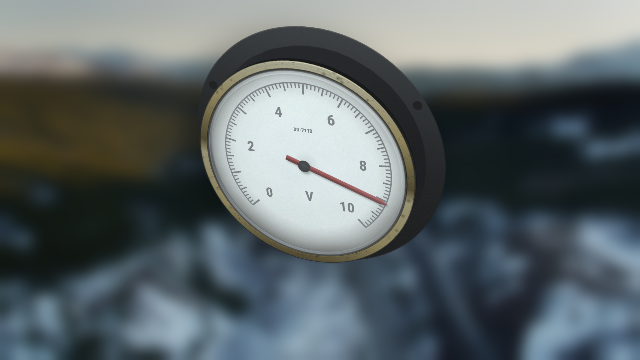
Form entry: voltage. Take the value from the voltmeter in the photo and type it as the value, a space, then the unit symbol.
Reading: 9 V
